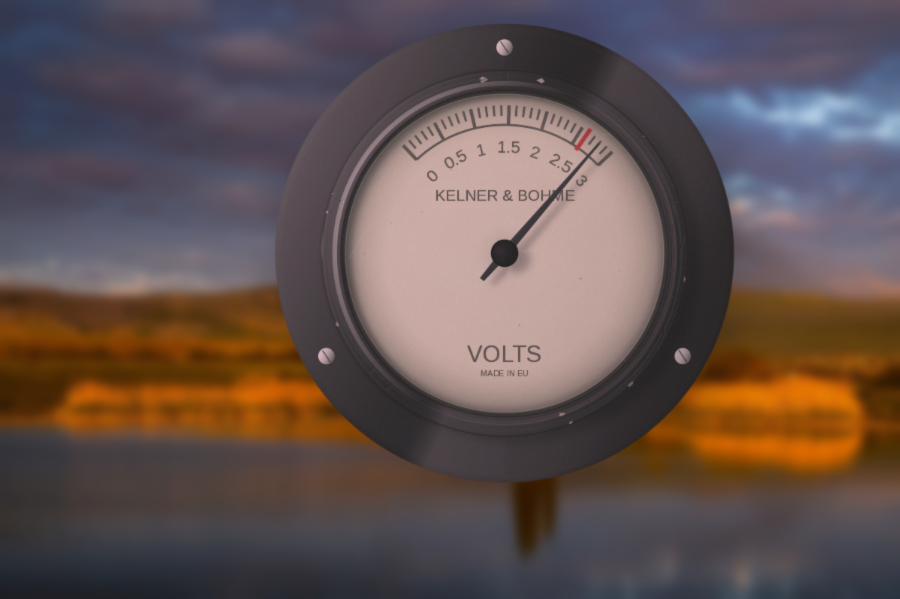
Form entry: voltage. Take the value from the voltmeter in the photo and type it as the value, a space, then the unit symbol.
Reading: 2.8 V
